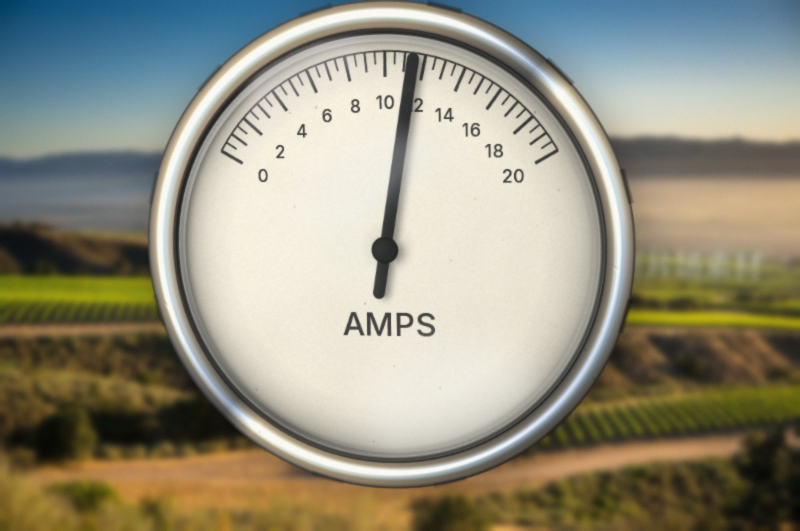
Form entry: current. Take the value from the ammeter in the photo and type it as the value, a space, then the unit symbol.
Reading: 11.5 A
